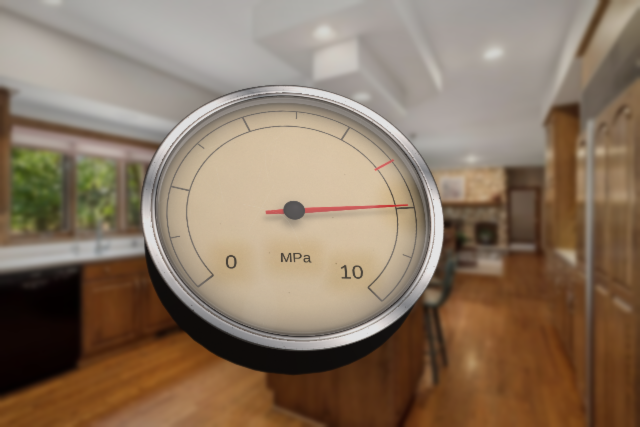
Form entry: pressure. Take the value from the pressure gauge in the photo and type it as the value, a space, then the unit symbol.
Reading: 8 MPa
